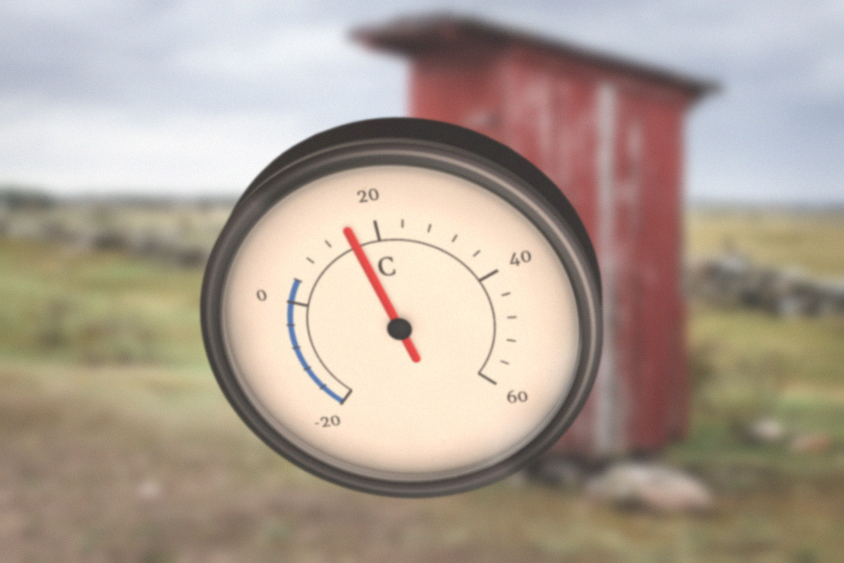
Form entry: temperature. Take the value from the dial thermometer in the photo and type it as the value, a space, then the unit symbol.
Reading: 16 °C
